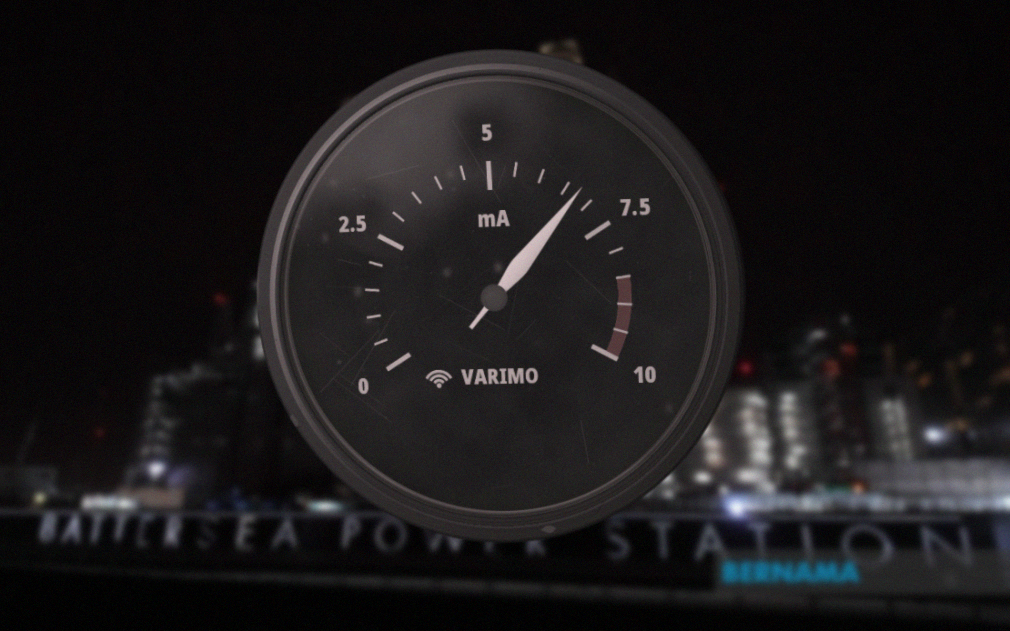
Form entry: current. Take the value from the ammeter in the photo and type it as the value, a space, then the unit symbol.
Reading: 6.75 mA
